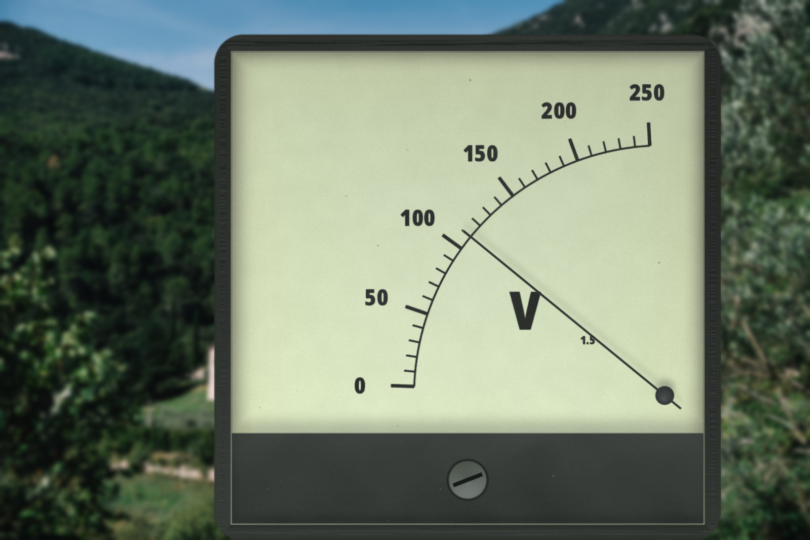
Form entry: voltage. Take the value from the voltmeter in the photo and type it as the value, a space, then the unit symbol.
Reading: 110 V
